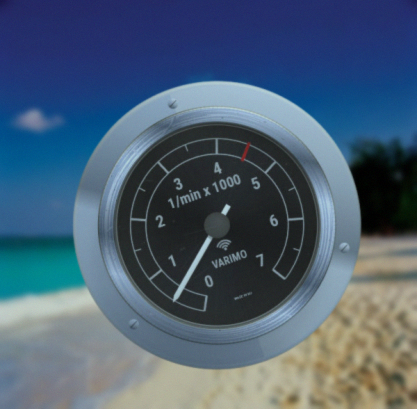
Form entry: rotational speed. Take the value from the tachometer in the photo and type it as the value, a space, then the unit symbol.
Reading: 500 rpm
